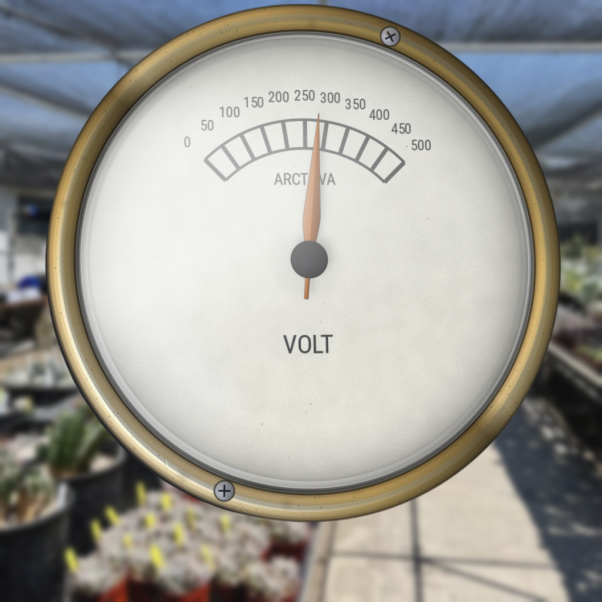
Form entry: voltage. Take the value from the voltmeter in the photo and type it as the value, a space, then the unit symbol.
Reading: 275 V
